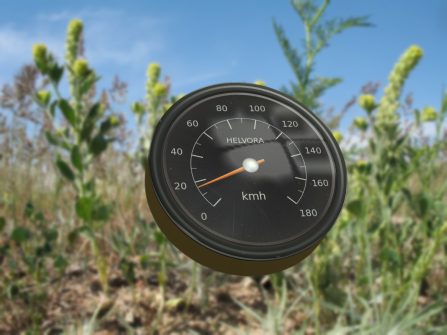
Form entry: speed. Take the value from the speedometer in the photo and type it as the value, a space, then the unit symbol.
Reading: 15 km/h
